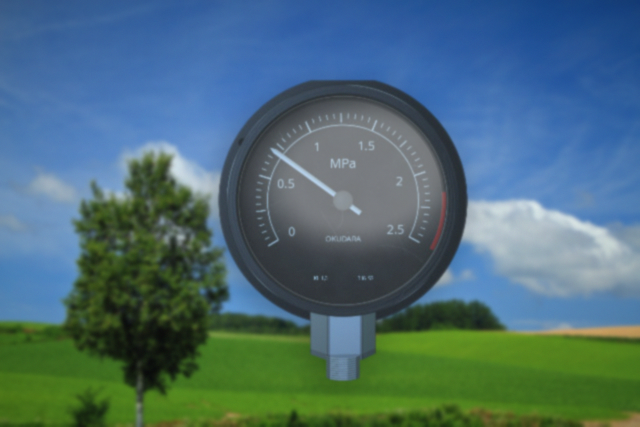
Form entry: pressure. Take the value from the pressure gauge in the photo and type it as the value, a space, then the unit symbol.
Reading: 0.7 MPa
